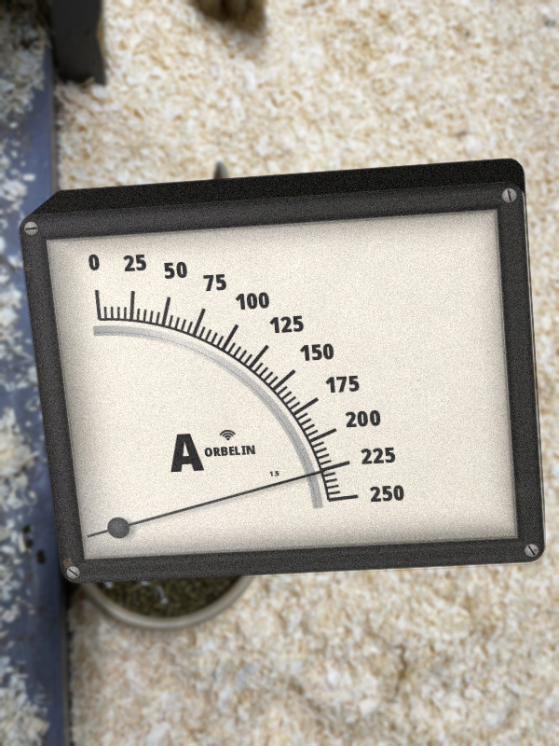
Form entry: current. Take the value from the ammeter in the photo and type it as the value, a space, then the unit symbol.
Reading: 225 A
